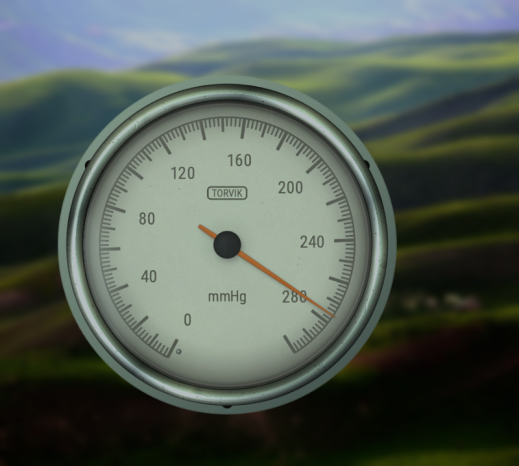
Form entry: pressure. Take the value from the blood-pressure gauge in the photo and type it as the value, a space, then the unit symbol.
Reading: 276 mmHg
